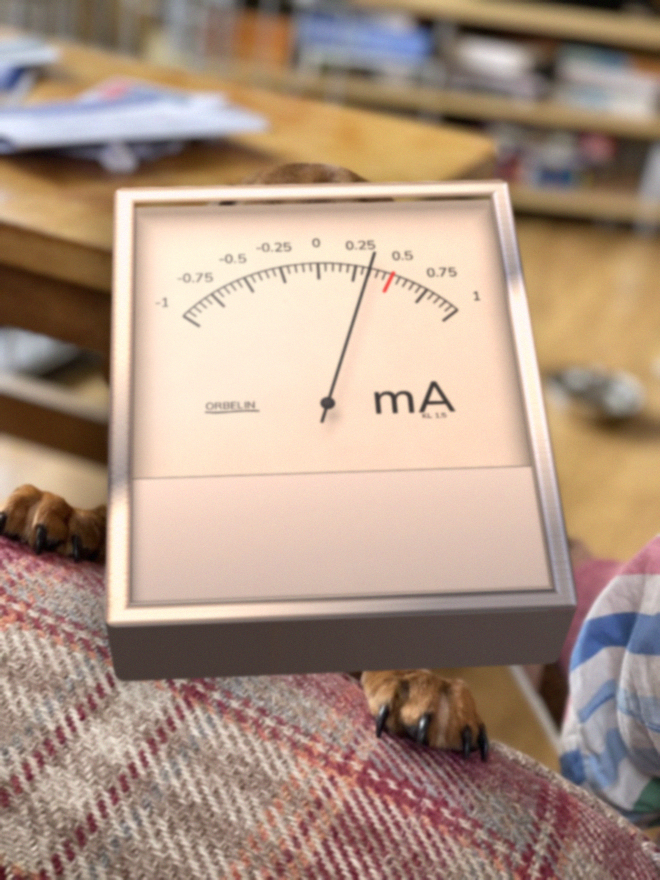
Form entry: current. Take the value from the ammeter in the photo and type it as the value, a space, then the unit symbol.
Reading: 0.35 mA
